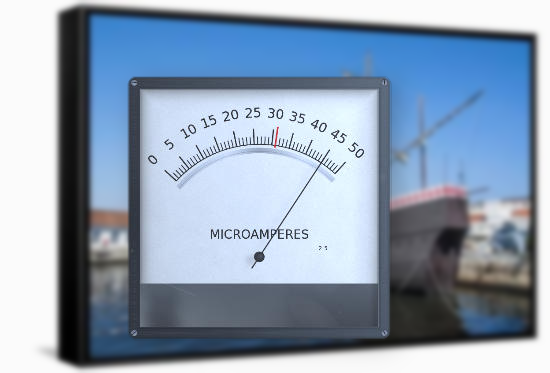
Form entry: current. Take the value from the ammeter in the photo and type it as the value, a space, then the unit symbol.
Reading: 45 µA
